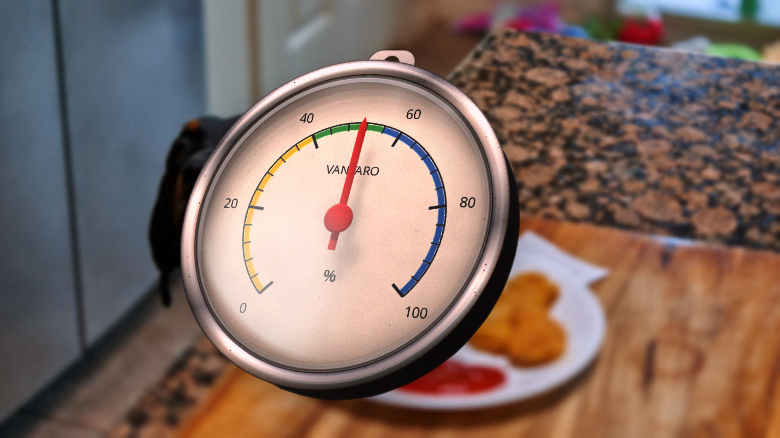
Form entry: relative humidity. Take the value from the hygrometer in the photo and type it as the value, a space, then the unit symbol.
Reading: 52 %
